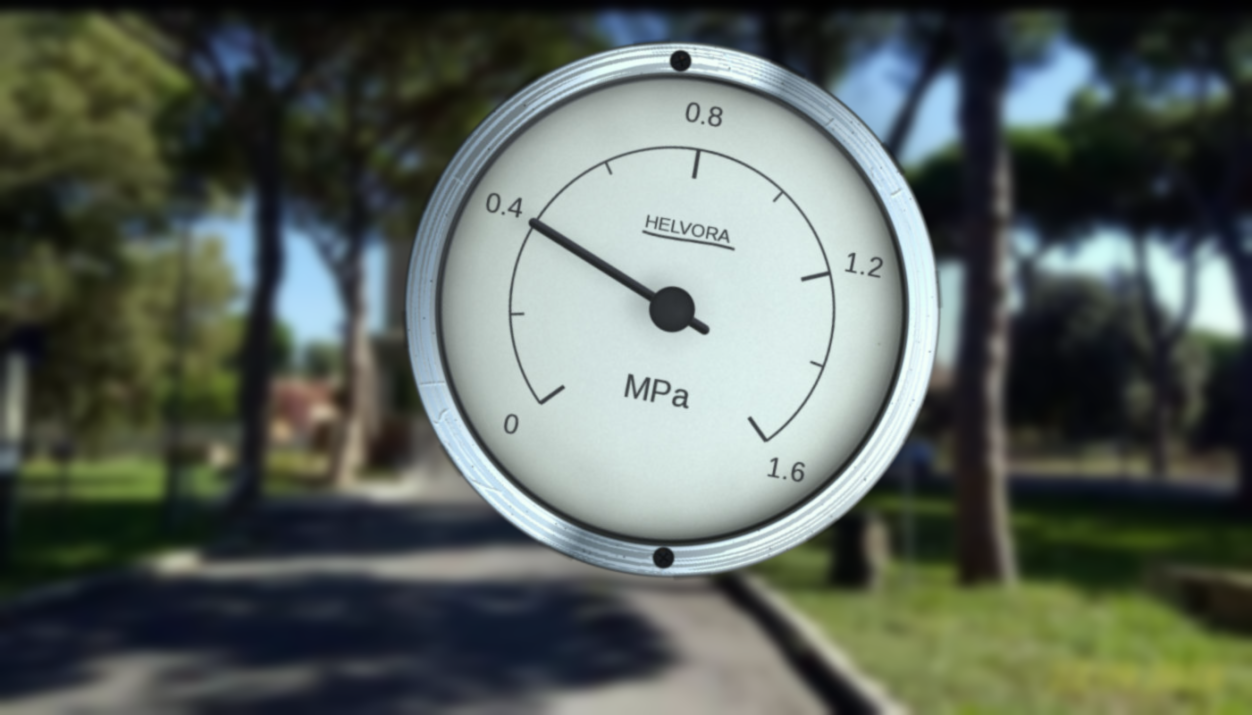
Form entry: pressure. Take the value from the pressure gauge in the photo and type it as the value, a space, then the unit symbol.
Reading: 0.4 MPa
